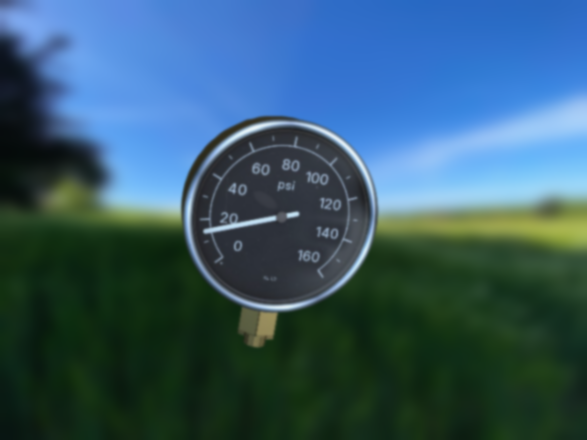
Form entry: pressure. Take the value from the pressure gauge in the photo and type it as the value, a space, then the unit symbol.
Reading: 15 psi
